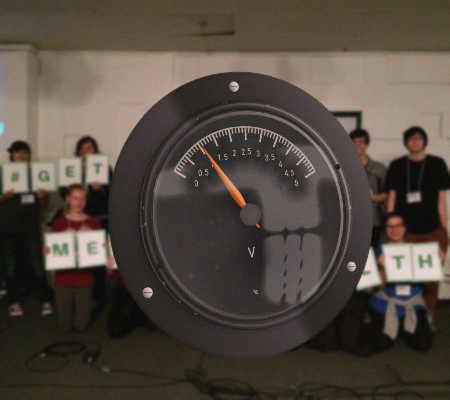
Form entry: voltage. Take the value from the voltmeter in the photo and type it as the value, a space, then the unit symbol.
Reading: 1 V
